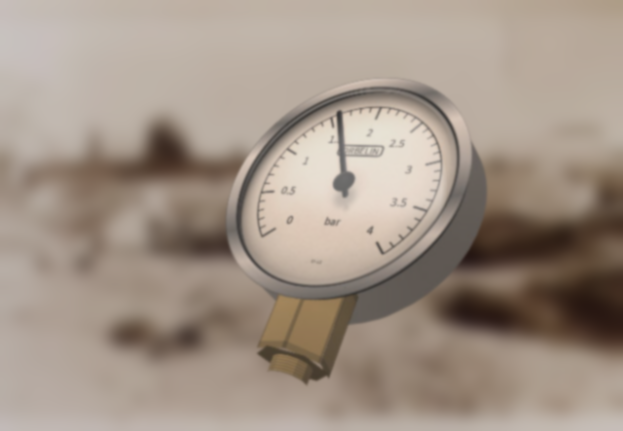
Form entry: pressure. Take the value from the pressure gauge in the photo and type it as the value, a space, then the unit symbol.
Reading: 1.6 bar
